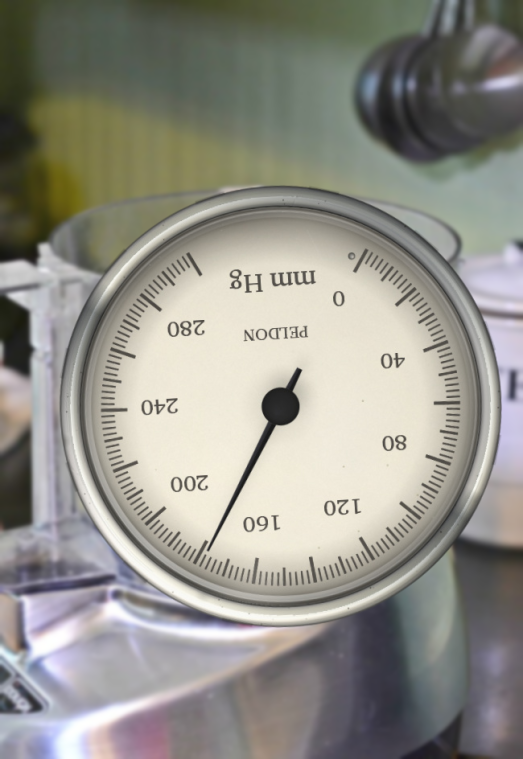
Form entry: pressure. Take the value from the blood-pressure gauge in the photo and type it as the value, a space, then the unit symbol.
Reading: 178 mmHg
